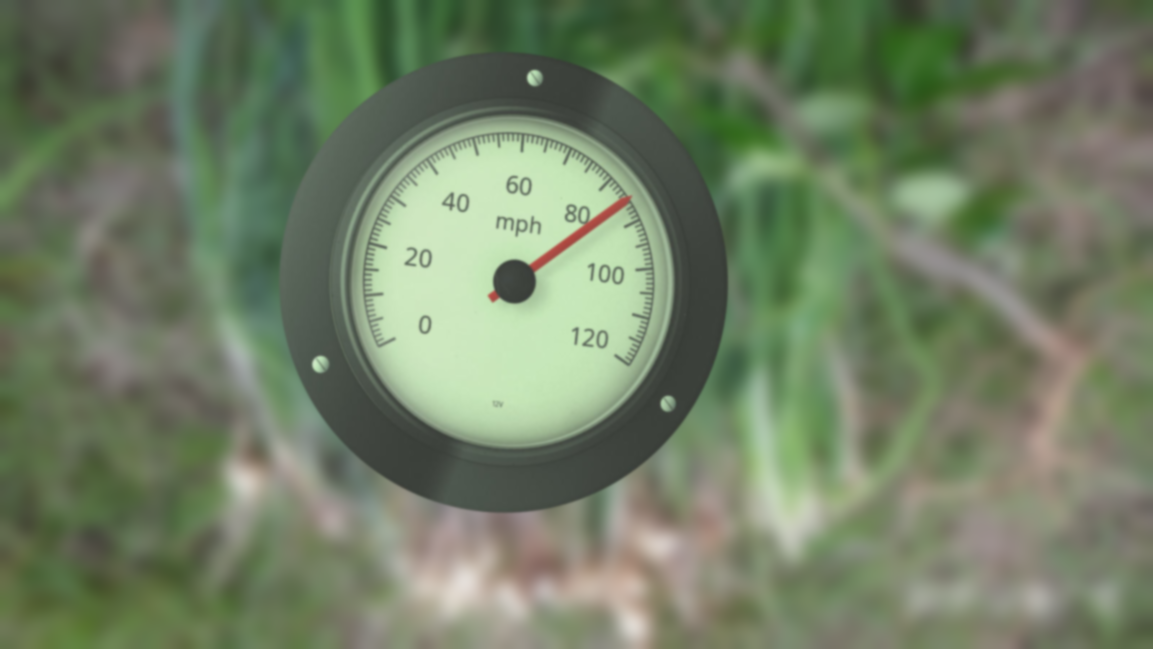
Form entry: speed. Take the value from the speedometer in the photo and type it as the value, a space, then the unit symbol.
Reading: 85 mph
